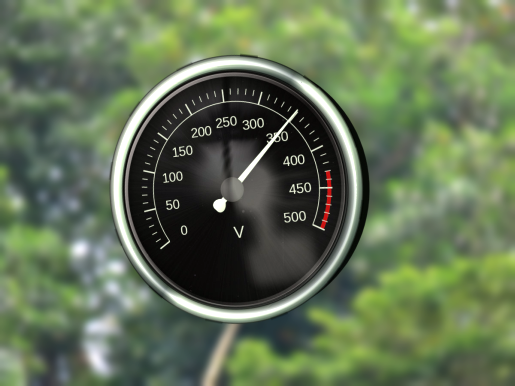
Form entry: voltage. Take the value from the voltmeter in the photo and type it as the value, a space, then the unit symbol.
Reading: 350 V
